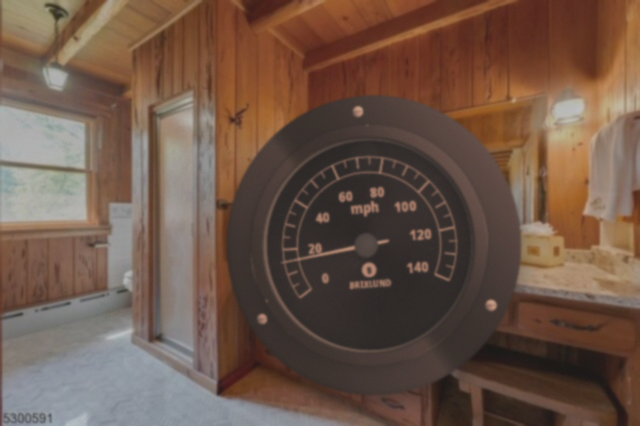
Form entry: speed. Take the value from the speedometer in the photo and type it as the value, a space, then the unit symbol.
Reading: 15 mph
